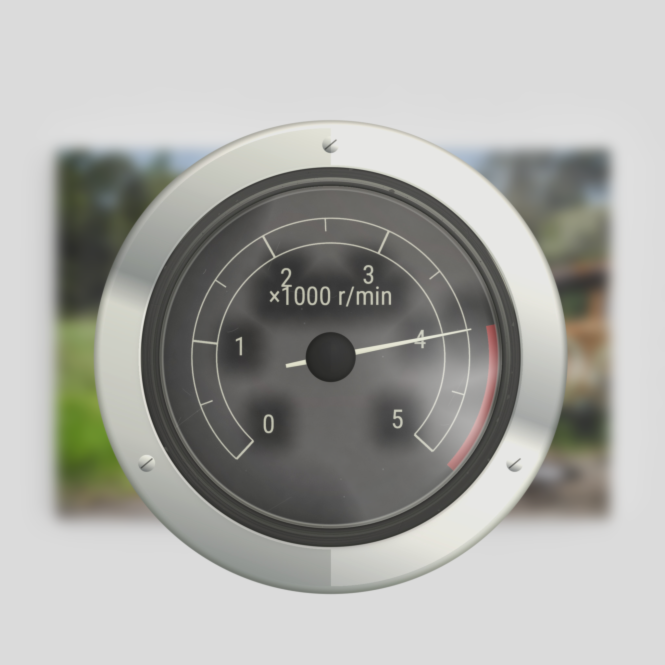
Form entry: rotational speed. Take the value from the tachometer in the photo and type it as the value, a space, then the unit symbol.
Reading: 4000 rpm
